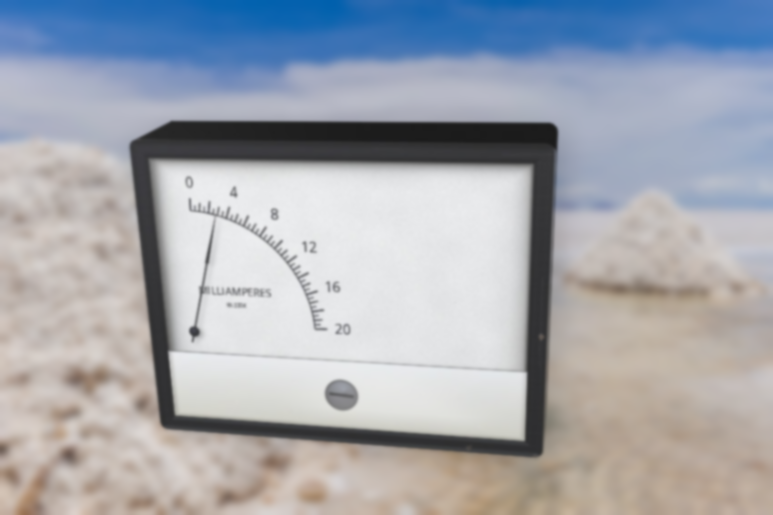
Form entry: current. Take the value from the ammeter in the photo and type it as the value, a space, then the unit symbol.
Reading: 3 mA
